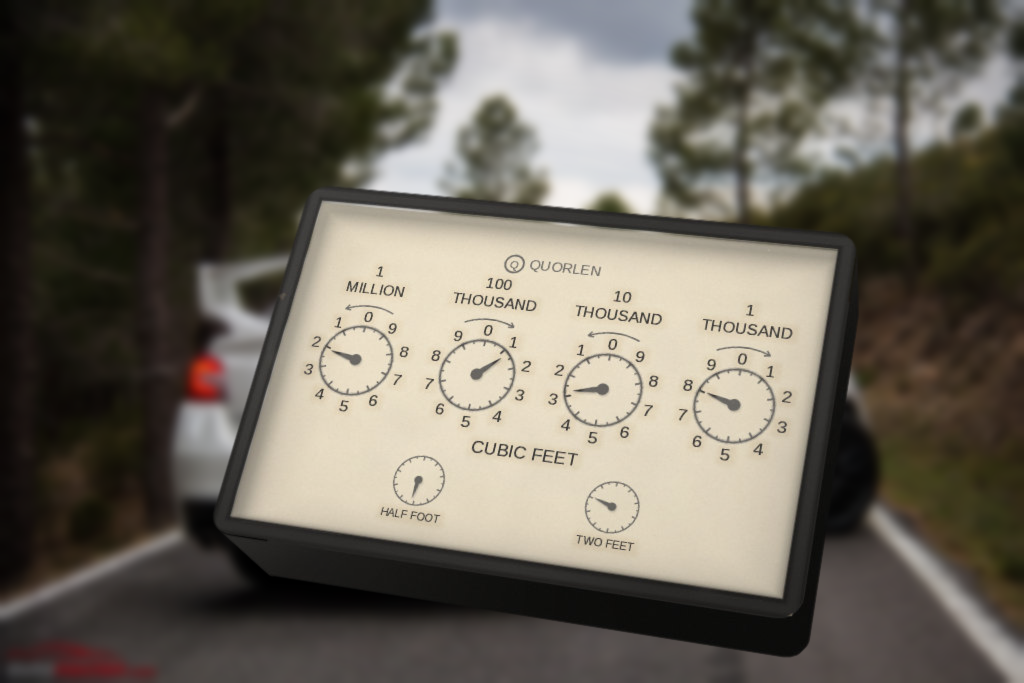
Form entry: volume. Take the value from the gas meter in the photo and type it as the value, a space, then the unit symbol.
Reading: 212800 ft³
